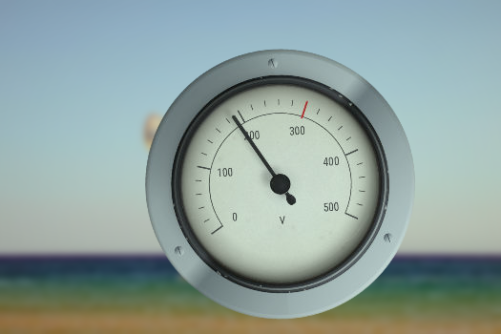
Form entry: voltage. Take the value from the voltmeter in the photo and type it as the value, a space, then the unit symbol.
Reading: 190 V
